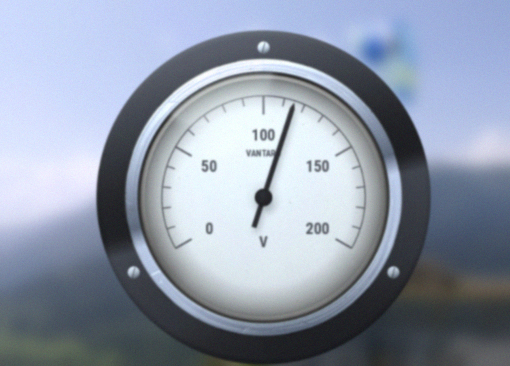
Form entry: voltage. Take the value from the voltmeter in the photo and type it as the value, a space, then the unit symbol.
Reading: 115 V
